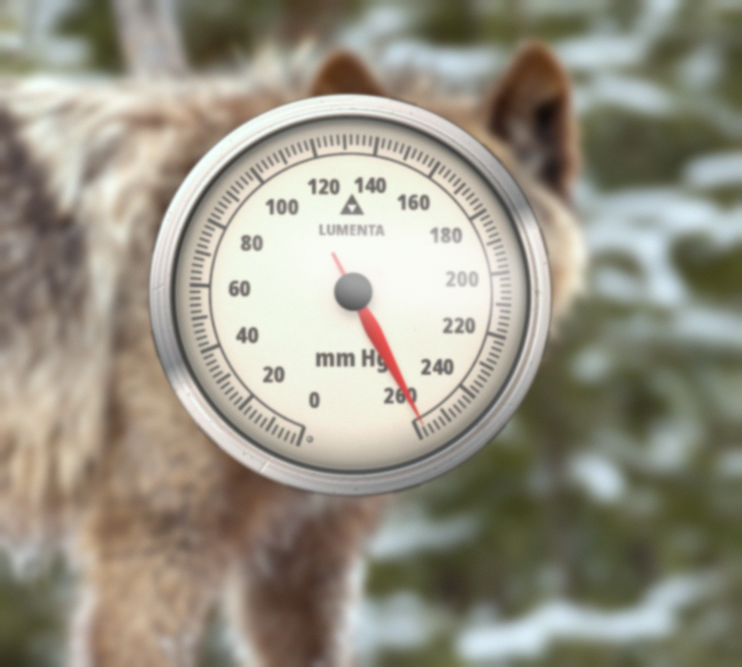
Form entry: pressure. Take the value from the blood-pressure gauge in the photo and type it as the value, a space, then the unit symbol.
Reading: 258 mmHg
